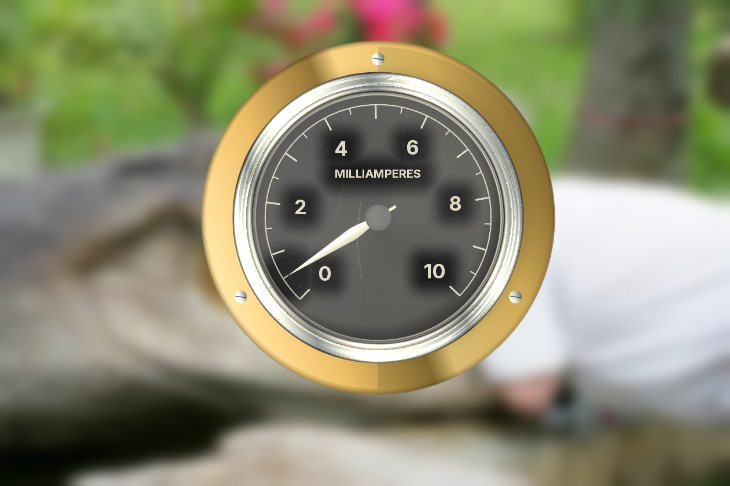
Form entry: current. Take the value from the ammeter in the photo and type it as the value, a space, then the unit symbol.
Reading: 0.5 mA
